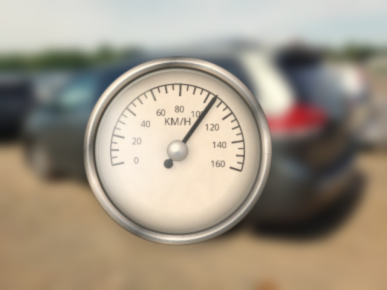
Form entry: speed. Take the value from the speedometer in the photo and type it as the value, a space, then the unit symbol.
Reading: 105 km/h
